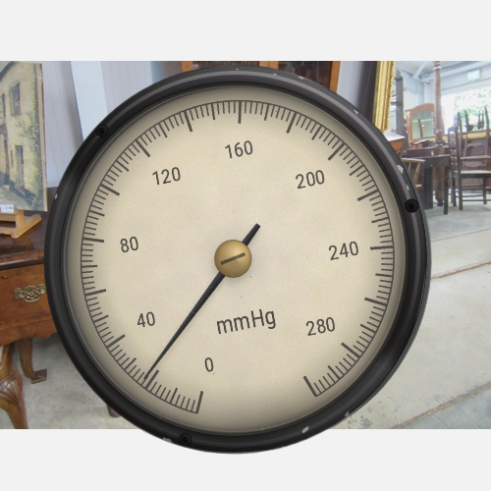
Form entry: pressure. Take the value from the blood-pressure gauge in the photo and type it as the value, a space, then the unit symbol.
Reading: 22 mmHg
